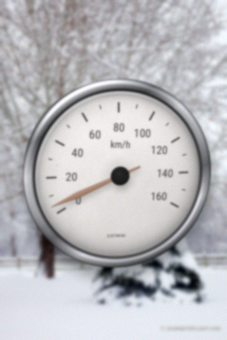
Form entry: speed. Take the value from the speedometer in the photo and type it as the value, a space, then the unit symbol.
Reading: 5 km/h
